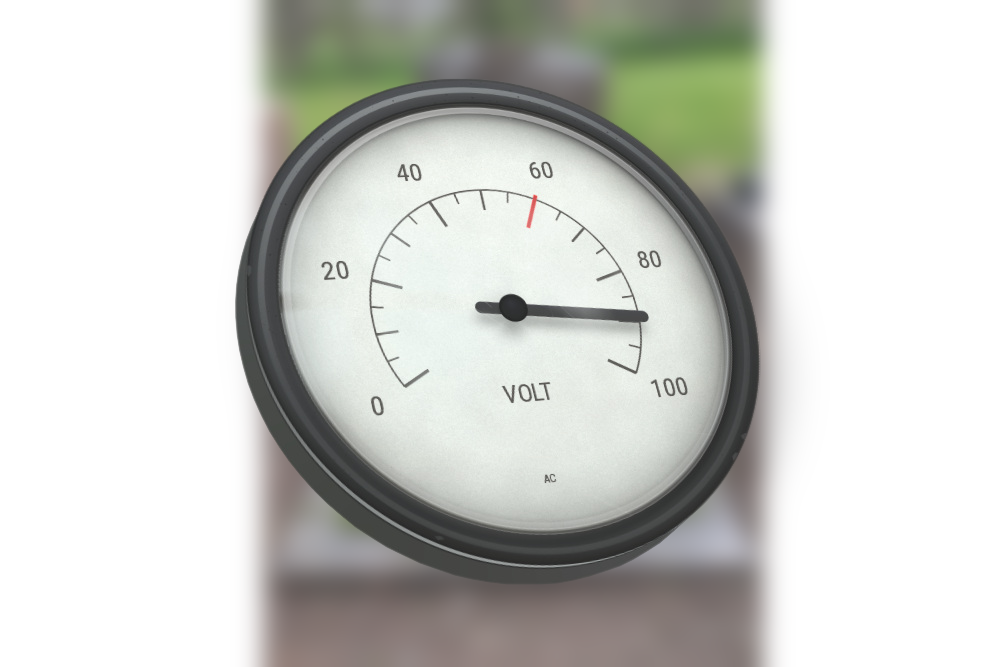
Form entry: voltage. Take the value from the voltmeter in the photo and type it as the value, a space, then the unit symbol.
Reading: 90 V
